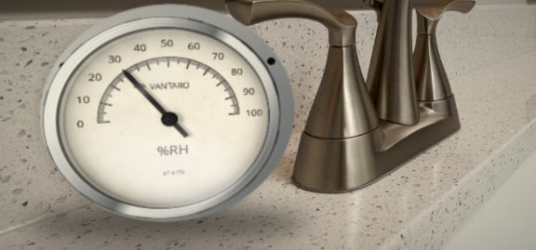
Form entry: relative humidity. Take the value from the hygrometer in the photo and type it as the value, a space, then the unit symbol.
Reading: 30 %
